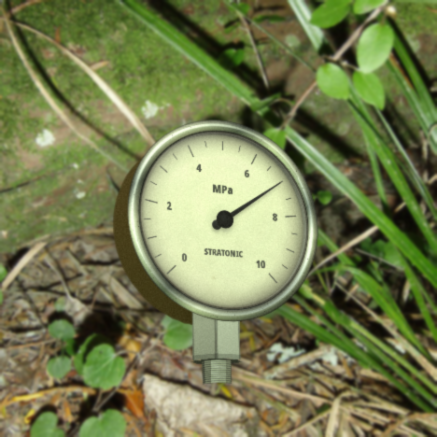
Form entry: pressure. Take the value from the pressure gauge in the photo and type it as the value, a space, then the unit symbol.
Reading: 7 MPa
